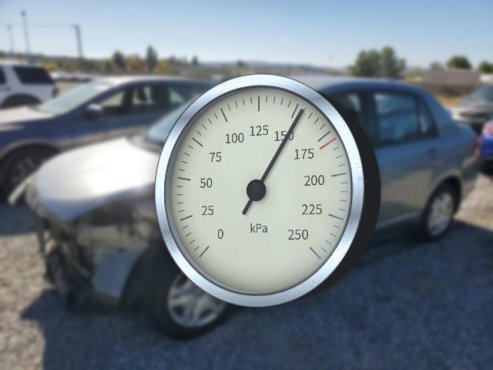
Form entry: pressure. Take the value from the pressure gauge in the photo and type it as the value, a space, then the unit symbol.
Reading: 155 kPa
